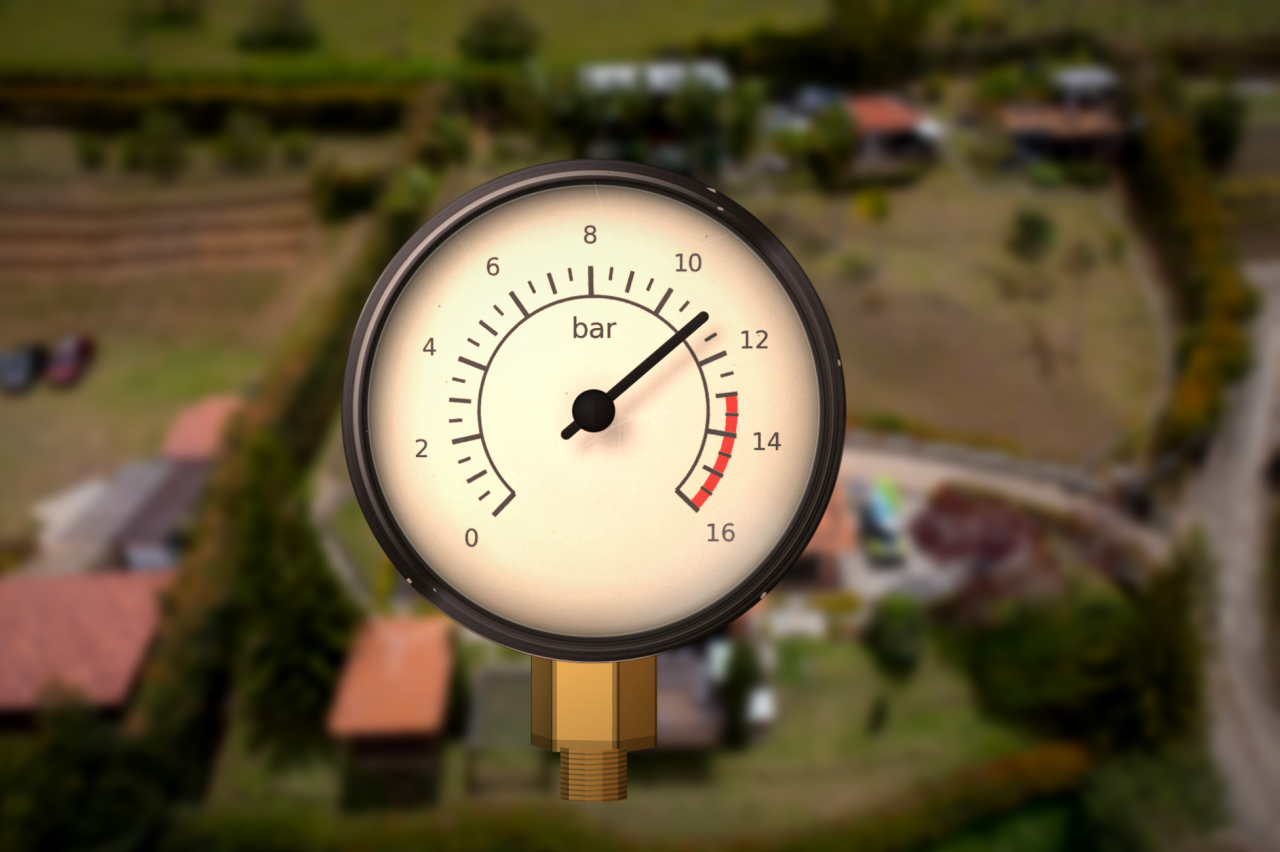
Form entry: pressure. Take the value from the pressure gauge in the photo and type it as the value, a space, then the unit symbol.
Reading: 11 bar
